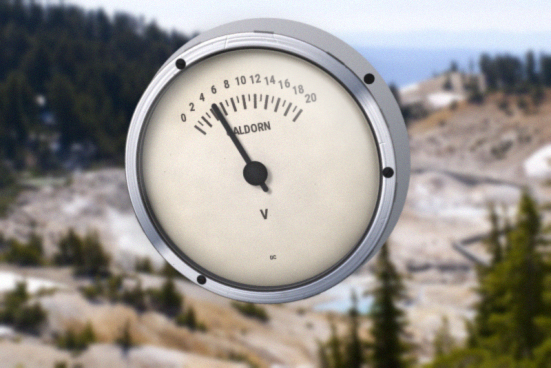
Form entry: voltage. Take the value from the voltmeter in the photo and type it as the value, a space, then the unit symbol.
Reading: 5 V
